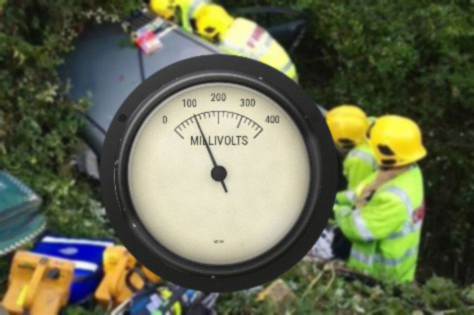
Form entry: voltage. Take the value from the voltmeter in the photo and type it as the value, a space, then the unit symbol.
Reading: 100 mV
